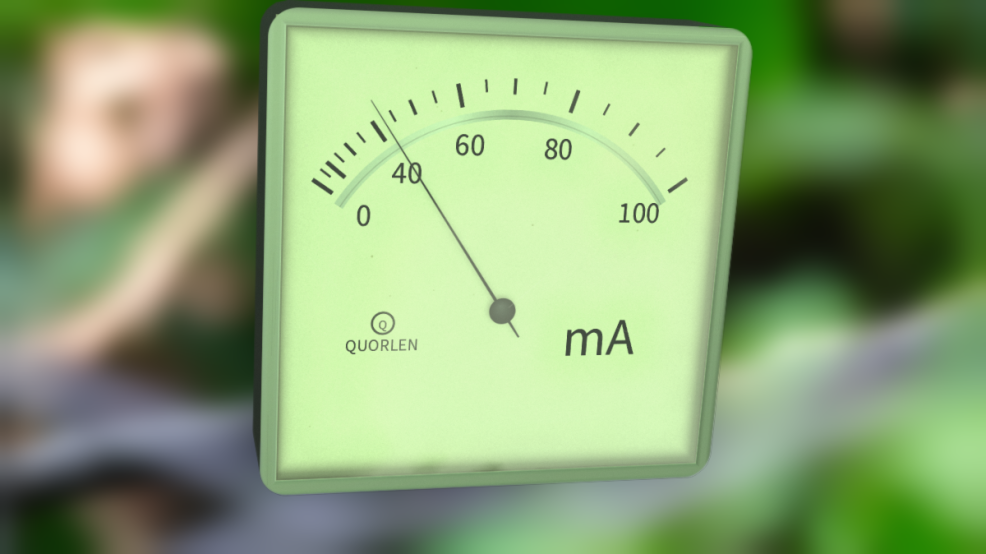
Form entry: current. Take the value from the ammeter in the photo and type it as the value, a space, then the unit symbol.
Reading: 42.5 mA
